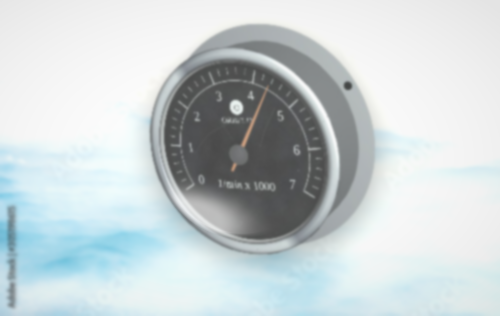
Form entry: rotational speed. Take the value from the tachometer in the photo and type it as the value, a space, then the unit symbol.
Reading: 4400 rpm
